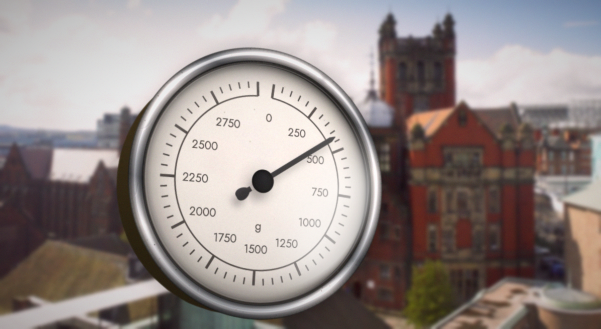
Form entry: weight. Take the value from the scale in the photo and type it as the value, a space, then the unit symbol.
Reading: 425 g
